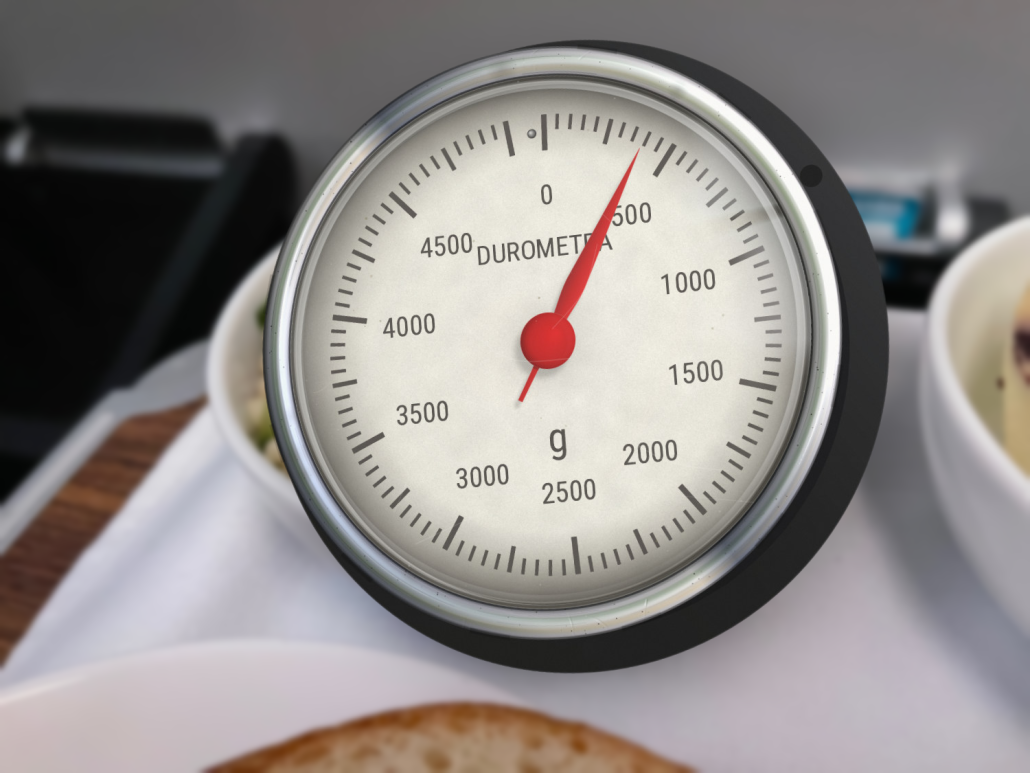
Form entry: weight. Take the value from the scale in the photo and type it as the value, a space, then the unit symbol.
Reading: 400 g
